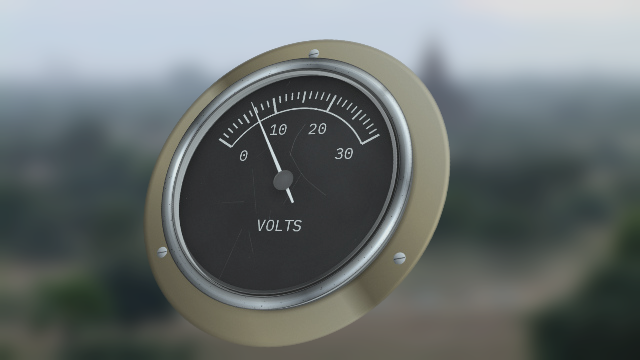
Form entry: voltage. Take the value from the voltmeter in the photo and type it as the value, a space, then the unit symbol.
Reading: 7 V
